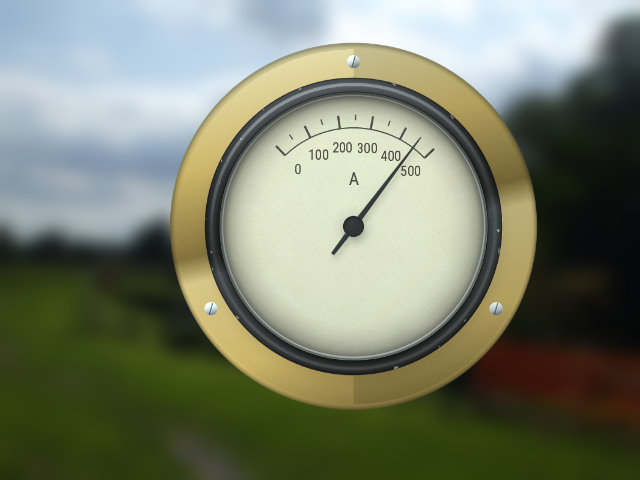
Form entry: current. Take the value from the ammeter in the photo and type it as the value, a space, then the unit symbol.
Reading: 450 A
